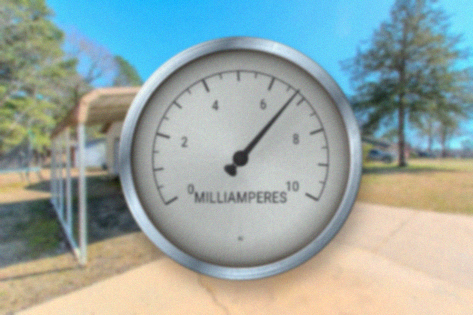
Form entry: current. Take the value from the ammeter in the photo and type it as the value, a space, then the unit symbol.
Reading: 6.75 mA
